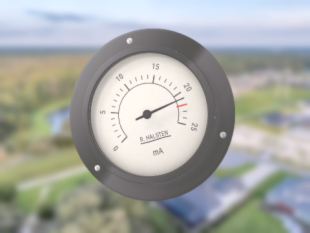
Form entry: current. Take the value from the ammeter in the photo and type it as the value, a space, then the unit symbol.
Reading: 21 mA
